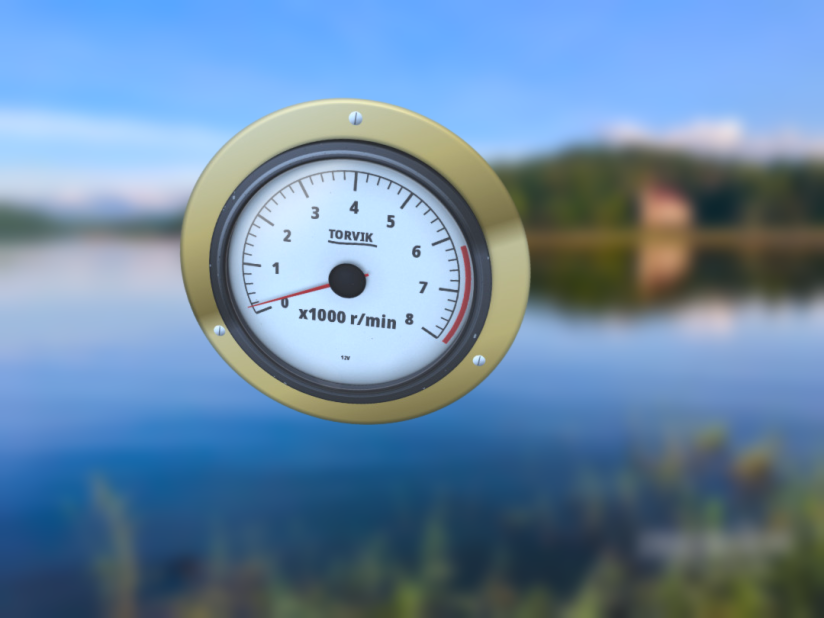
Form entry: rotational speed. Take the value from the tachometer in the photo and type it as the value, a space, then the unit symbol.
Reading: 200 rpm
